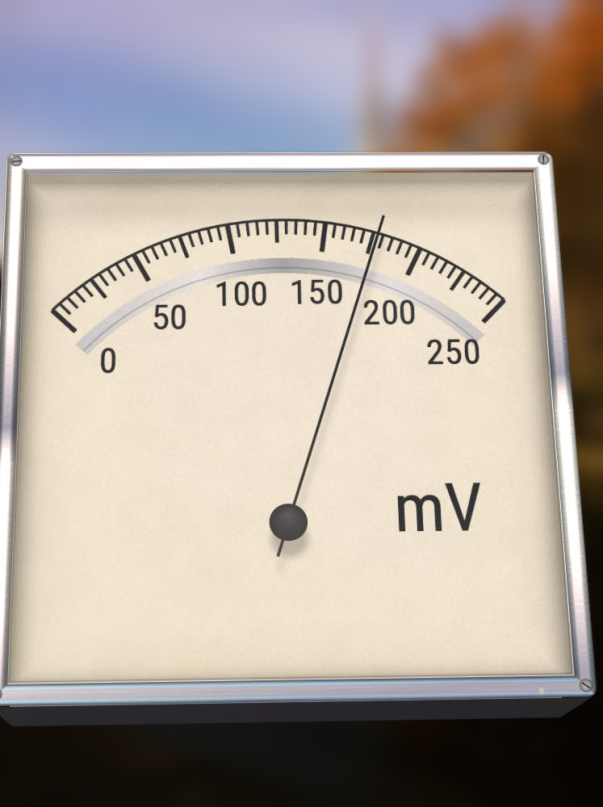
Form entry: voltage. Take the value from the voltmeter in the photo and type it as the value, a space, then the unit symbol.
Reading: 177.5 mV
